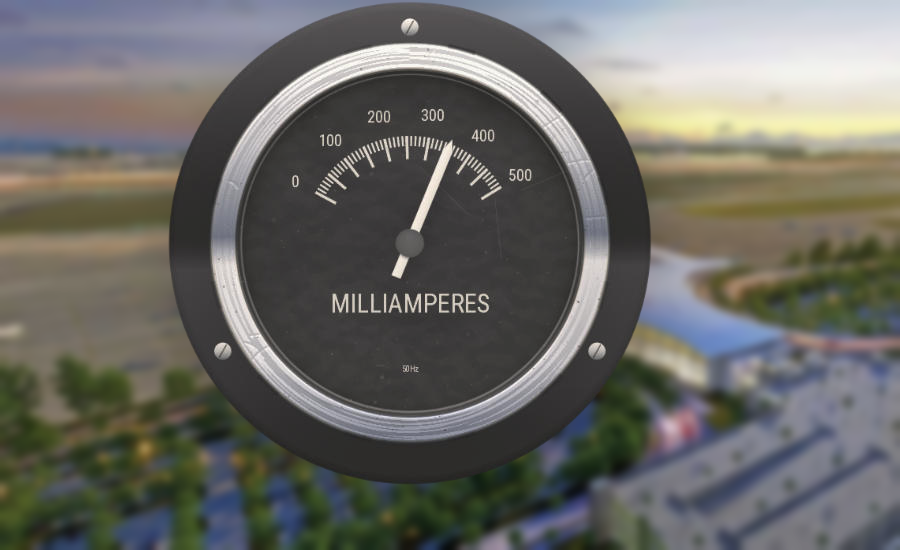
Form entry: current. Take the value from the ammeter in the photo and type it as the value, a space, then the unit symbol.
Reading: 350 mA
